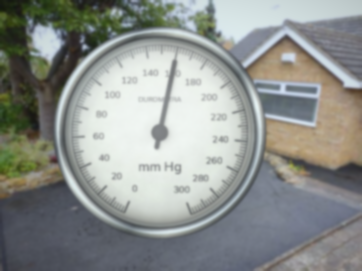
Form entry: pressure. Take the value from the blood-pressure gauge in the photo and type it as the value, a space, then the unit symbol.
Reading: 160 mmHg
